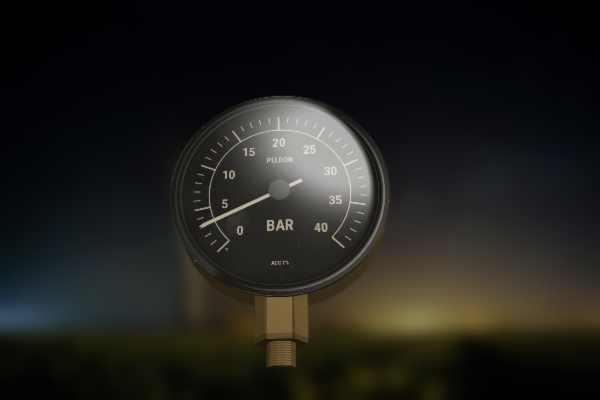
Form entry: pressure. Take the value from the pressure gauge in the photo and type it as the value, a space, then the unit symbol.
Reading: 3 bar
